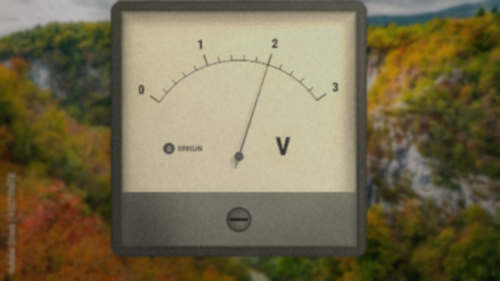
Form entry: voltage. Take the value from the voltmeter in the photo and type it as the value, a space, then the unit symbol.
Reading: 2 V
